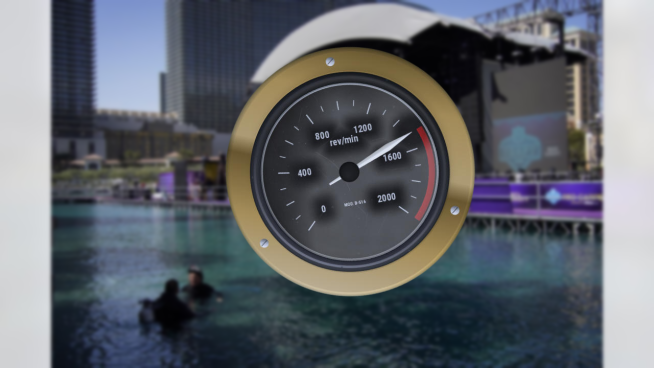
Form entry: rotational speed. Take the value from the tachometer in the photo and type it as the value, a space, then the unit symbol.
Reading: 1500 rpm
